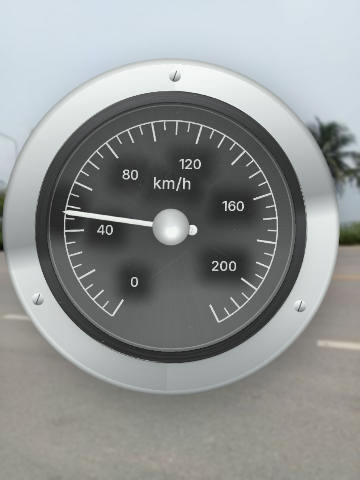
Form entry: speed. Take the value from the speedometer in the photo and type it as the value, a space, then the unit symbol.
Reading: 47.5 km/h
